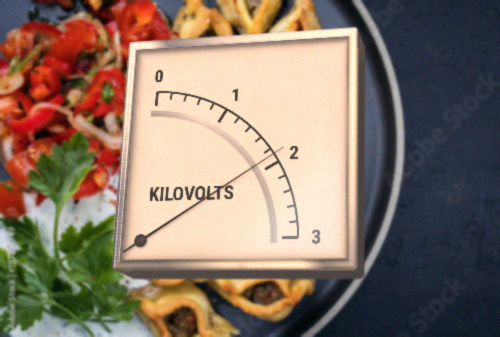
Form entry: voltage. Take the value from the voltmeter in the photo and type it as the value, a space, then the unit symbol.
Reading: 1.9 kV
